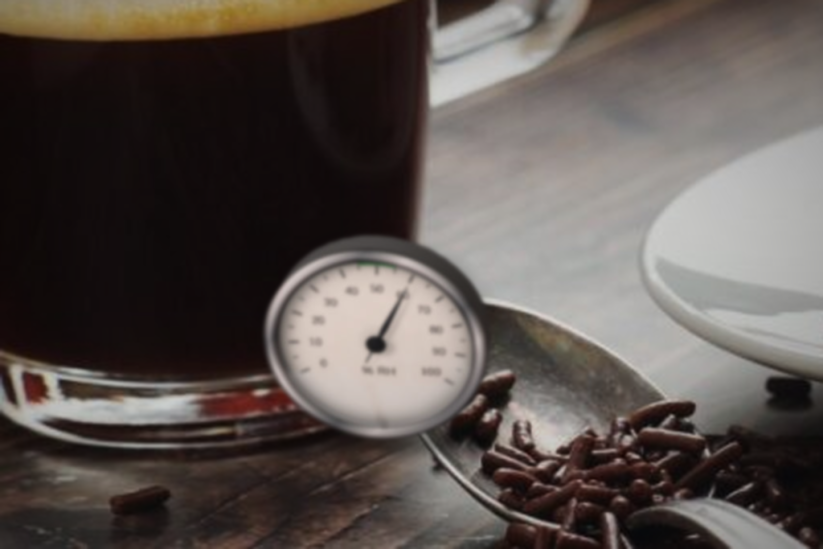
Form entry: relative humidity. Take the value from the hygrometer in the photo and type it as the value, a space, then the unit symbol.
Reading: 60 %
